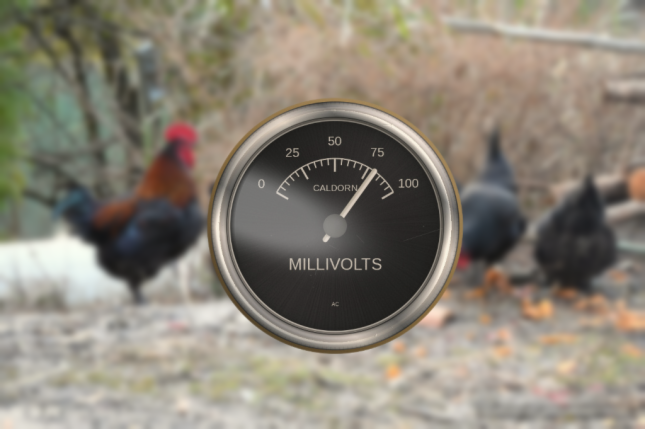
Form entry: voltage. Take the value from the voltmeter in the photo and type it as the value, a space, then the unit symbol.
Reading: 80 mV
